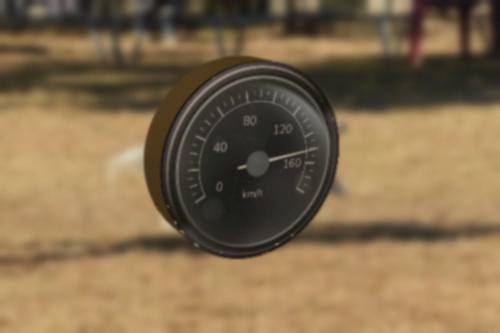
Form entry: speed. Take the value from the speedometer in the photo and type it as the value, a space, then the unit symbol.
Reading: 150 km/h
